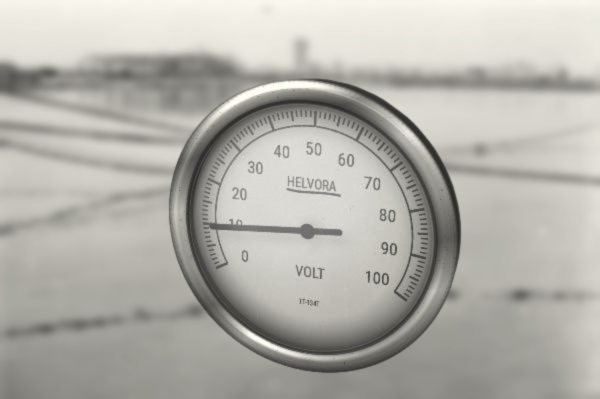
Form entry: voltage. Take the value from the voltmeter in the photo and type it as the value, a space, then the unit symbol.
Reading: 10 V
